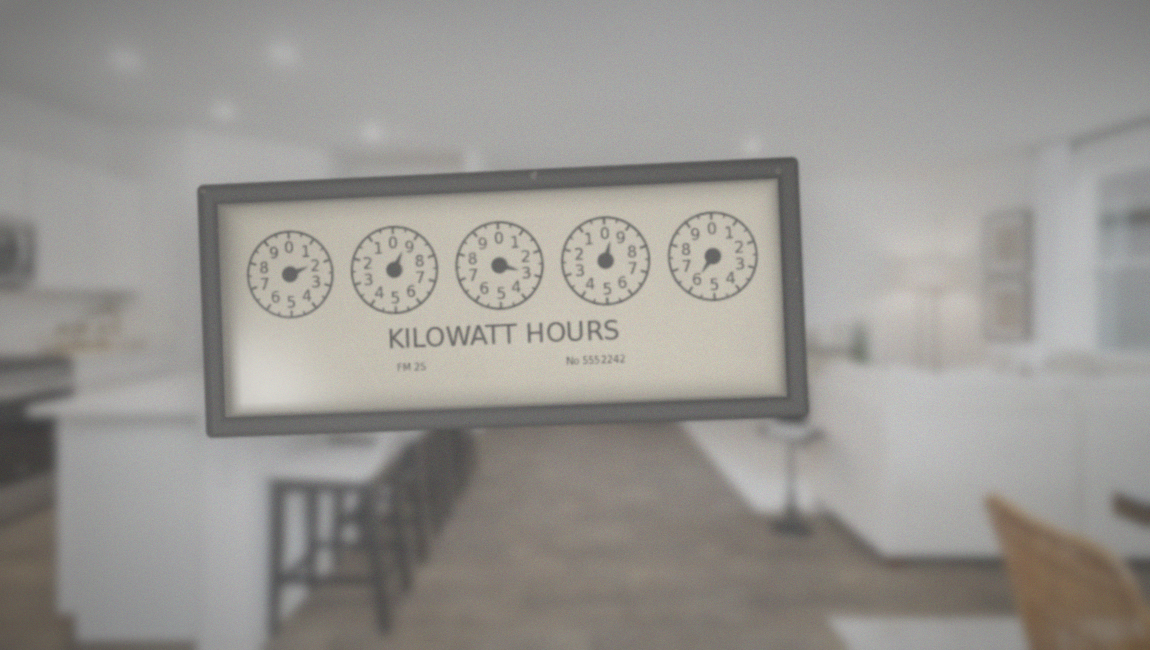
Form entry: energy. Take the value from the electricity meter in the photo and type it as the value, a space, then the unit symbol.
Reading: 19296 kWh
